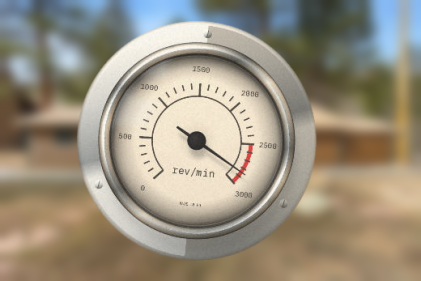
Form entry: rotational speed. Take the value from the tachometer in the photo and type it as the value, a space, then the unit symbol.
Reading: 2850 rpm
